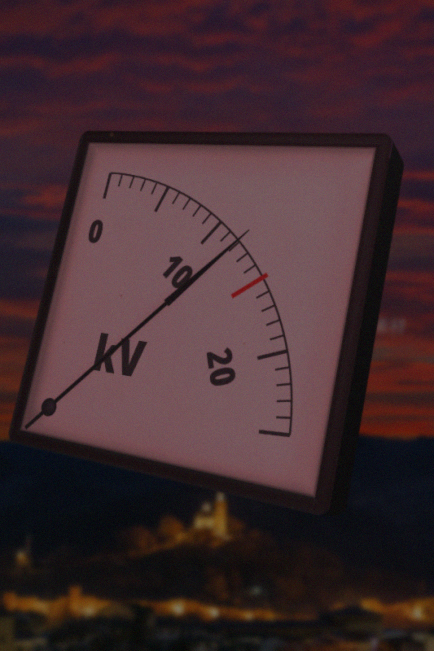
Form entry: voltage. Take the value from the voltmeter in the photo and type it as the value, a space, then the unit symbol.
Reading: 12 kV
